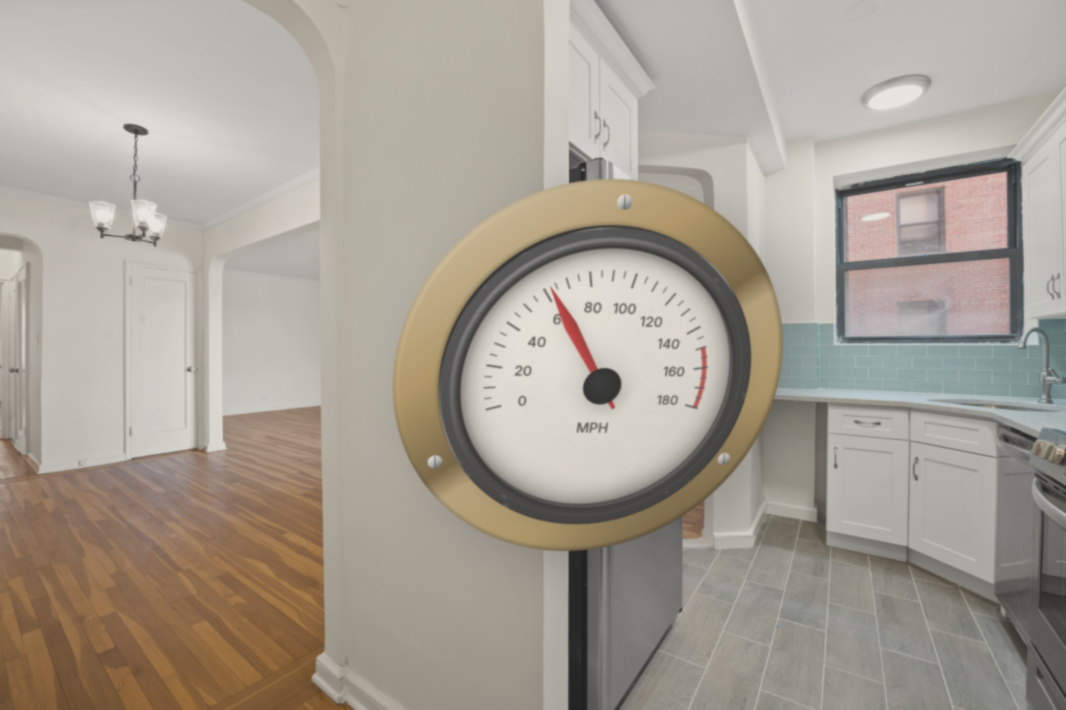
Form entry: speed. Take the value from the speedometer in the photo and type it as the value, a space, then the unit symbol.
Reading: 62.5 mph
